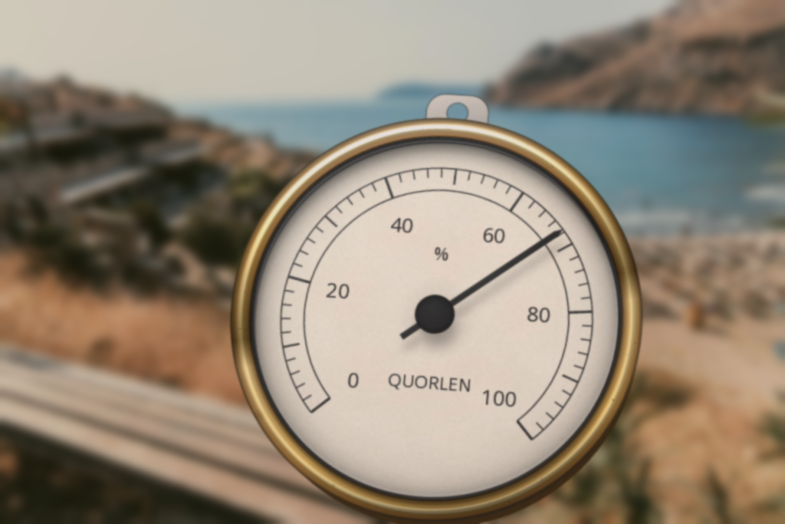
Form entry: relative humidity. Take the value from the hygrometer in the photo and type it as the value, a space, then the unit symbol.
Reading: 68 %
